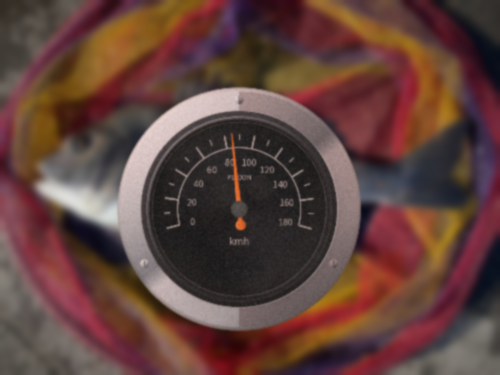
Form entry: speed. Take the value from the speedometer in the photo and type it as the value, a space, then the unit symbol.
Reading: 85 km/h
